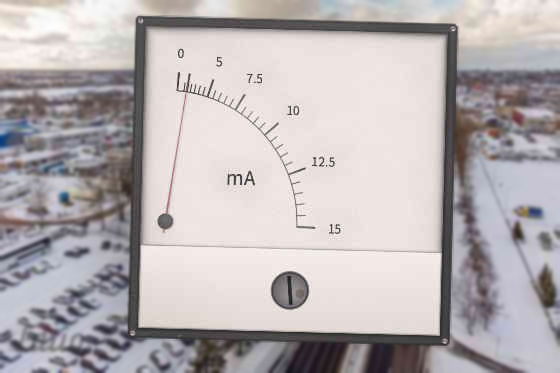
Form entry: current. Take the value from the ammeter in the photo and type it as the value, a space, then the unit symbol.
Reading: 2.5 mA
